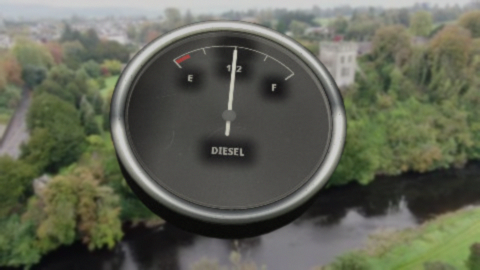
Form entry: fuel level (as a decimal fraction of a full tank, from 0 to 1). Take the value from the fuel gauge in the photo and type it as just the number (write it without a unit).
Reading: 0.5
